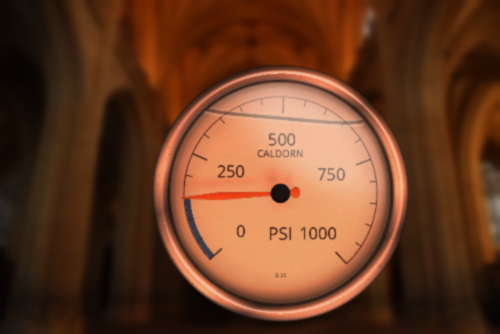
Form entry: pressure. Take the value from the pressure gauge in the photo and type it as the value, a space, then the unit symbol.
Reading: 150 psi
